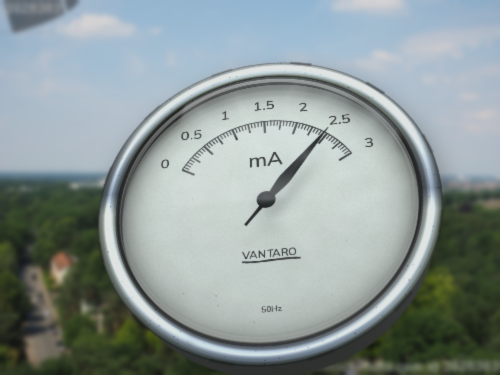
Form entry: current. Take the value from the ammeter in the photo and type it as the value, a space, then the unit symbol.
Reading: 2.5 mA
